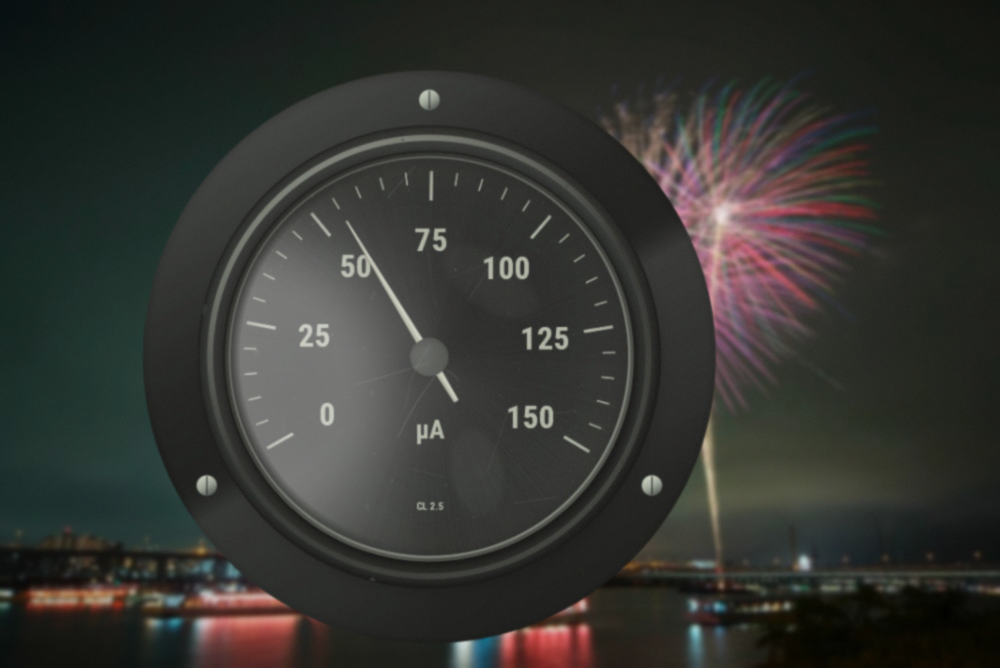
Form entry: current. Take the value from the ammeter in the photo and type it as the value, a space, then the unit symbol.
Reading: 55 µA
